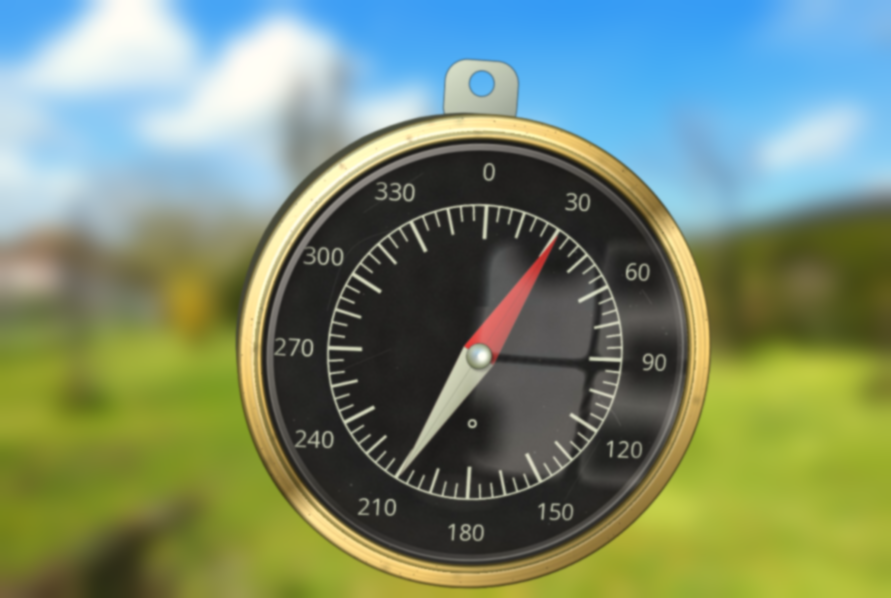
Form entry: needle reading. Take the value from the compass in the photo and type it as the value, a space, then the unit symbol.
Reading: 30 °
